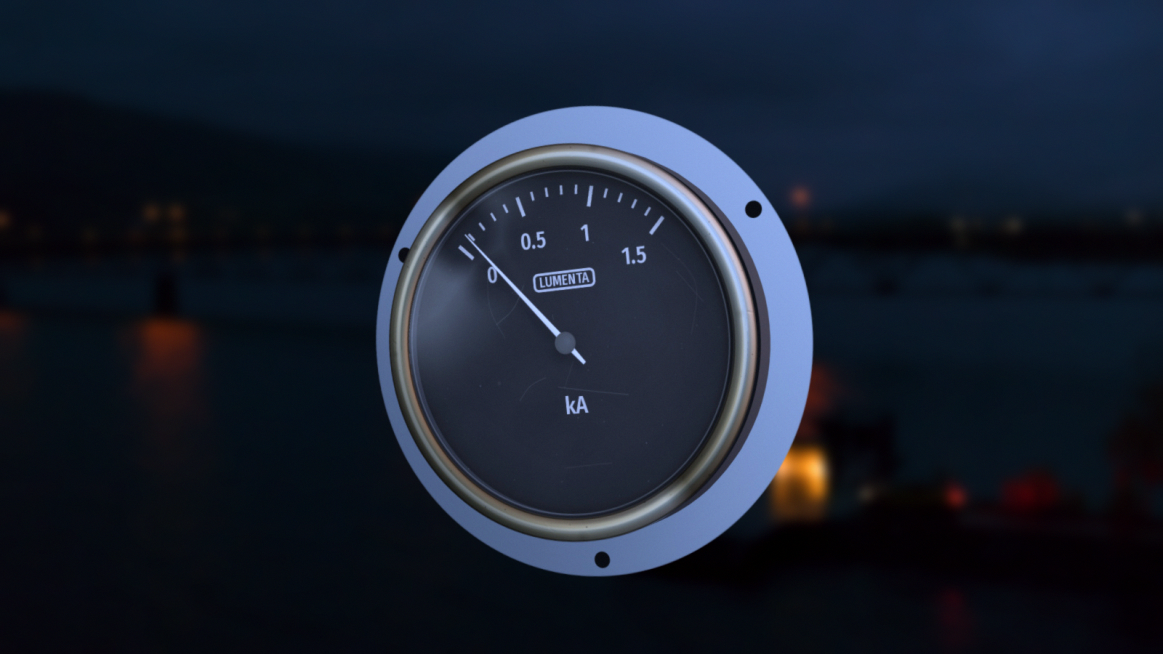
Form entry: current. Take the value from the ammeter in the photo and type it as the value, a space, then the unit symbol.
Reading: 0.1 kA
